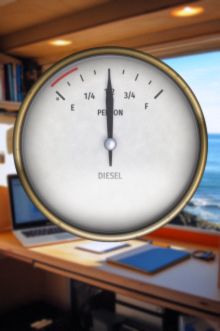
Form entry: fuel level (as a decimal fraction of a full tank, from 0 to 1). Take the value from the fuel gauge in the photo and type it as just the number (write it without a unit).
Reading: 0.5
